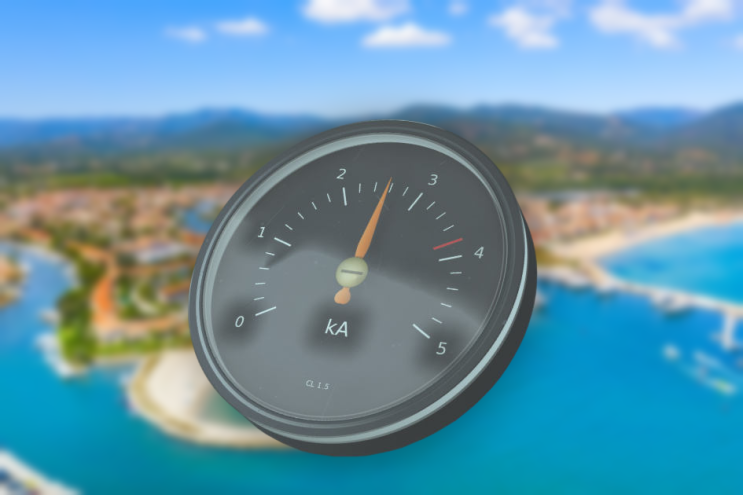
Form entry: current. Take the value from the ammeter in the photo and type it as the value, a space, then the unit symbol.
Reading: 2.6 kA
